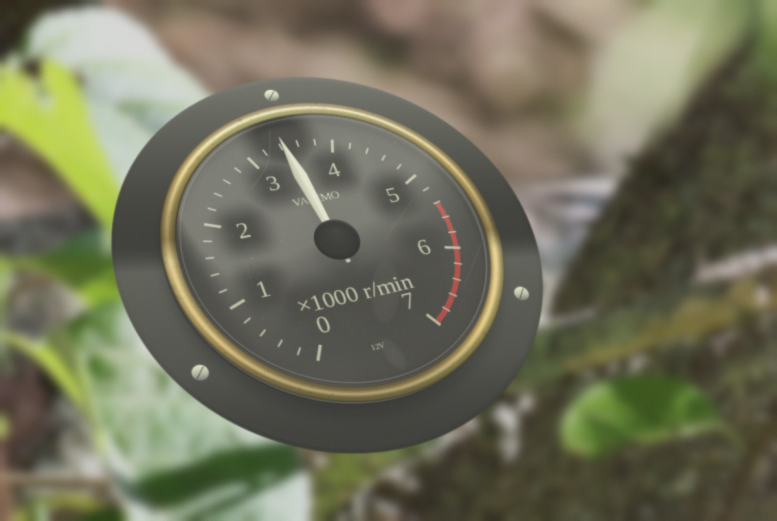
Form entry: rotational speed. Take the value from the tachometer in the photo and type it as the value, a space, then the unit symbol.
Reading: 3400 rpm
